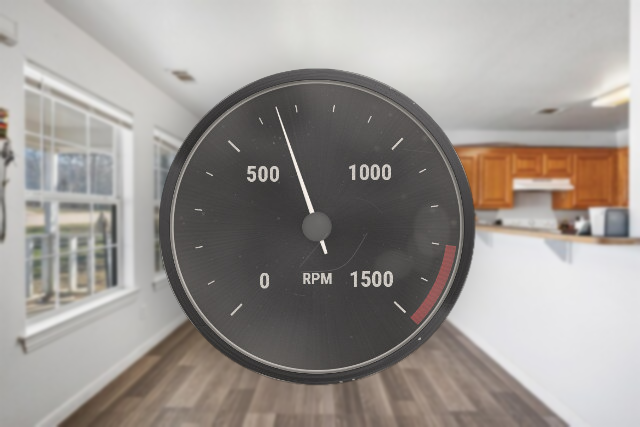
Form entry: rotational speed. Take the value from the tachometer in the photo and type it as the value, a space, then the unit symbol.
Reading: 650 rpm
